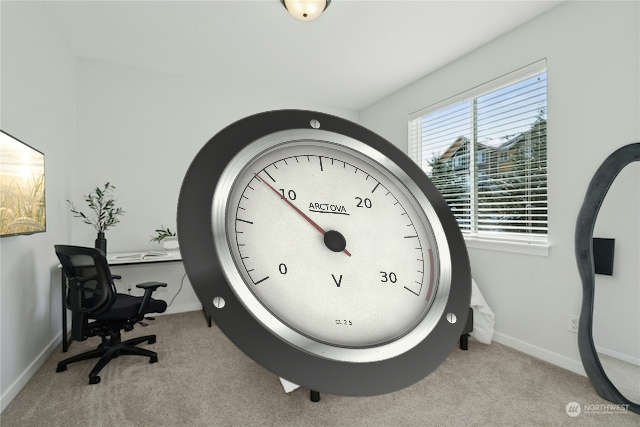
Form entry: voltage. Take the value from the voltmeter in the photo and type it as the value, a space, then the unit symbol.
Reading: 9 V
